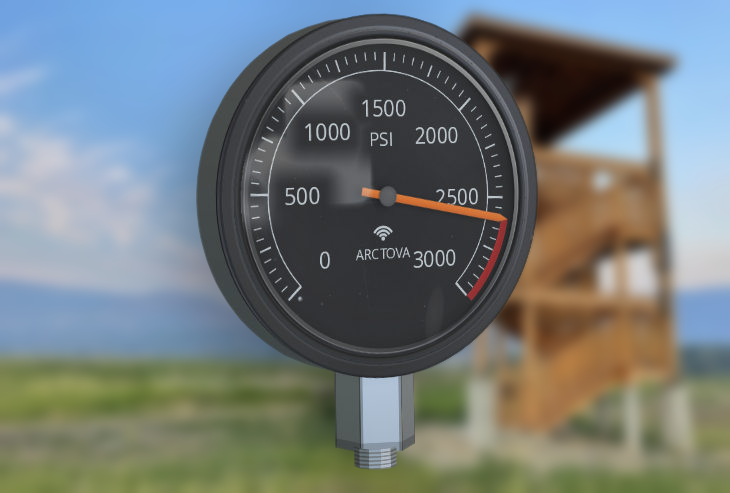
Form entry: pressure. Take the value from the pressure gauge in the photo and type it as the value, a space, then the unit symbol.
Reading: 2600 psi
